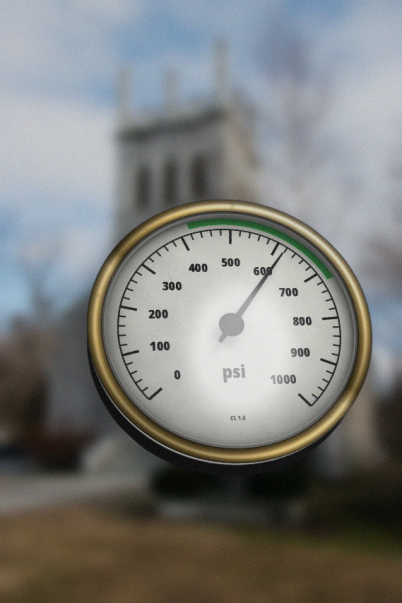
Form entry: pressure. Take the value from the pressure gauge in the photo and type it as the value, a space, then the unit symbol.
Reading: 620 psi
